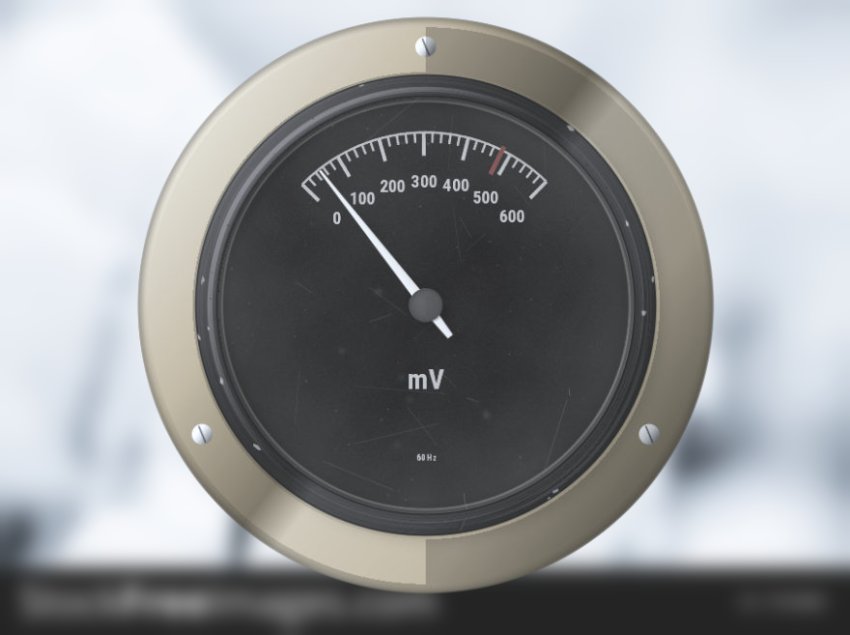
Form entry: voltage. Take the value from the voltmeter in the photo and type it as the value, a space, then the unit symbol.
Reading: 50 mV
